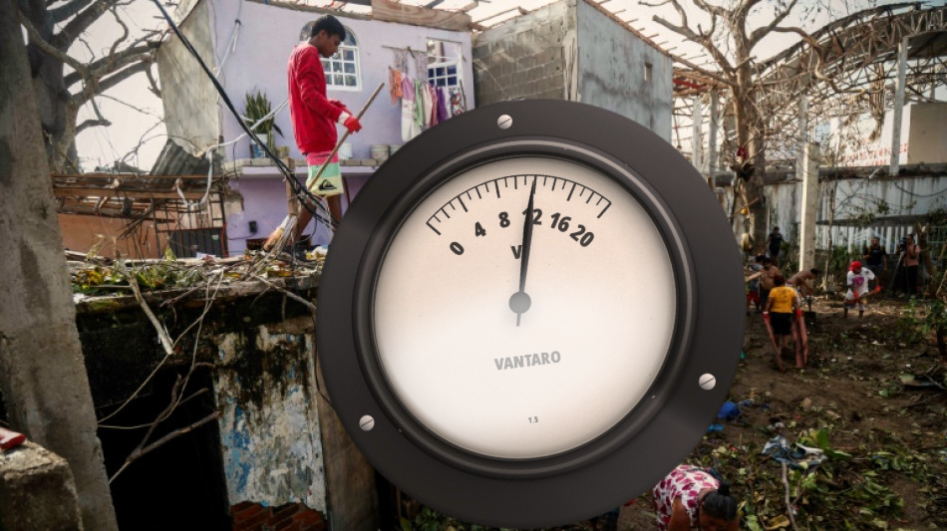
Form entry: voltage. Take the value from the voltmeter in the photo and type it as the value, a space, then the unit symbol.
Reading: 12 V
